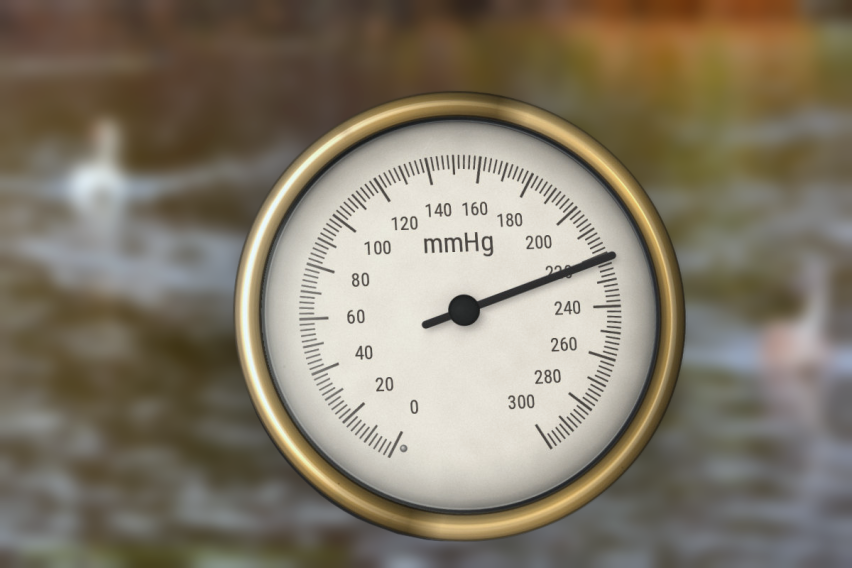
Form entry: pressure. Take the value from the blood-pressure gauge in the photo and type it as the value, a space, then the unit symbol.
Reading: 222 mmHg
